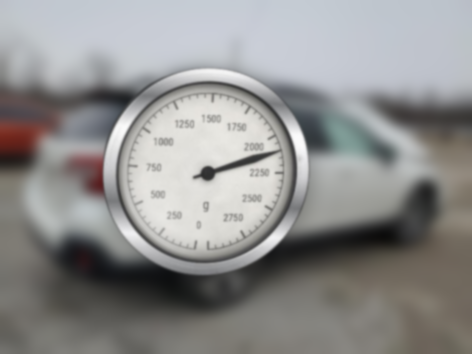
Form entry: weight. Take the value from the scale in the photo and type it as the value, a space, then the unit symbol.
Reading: 2100 g
